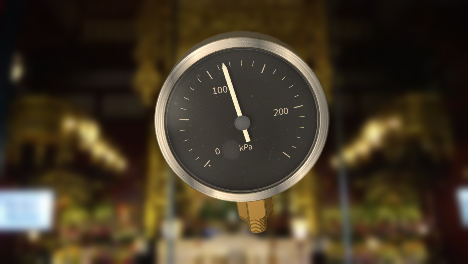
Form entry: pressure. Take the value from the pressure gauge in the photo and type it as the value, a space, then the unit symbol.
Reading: 115 kPa
